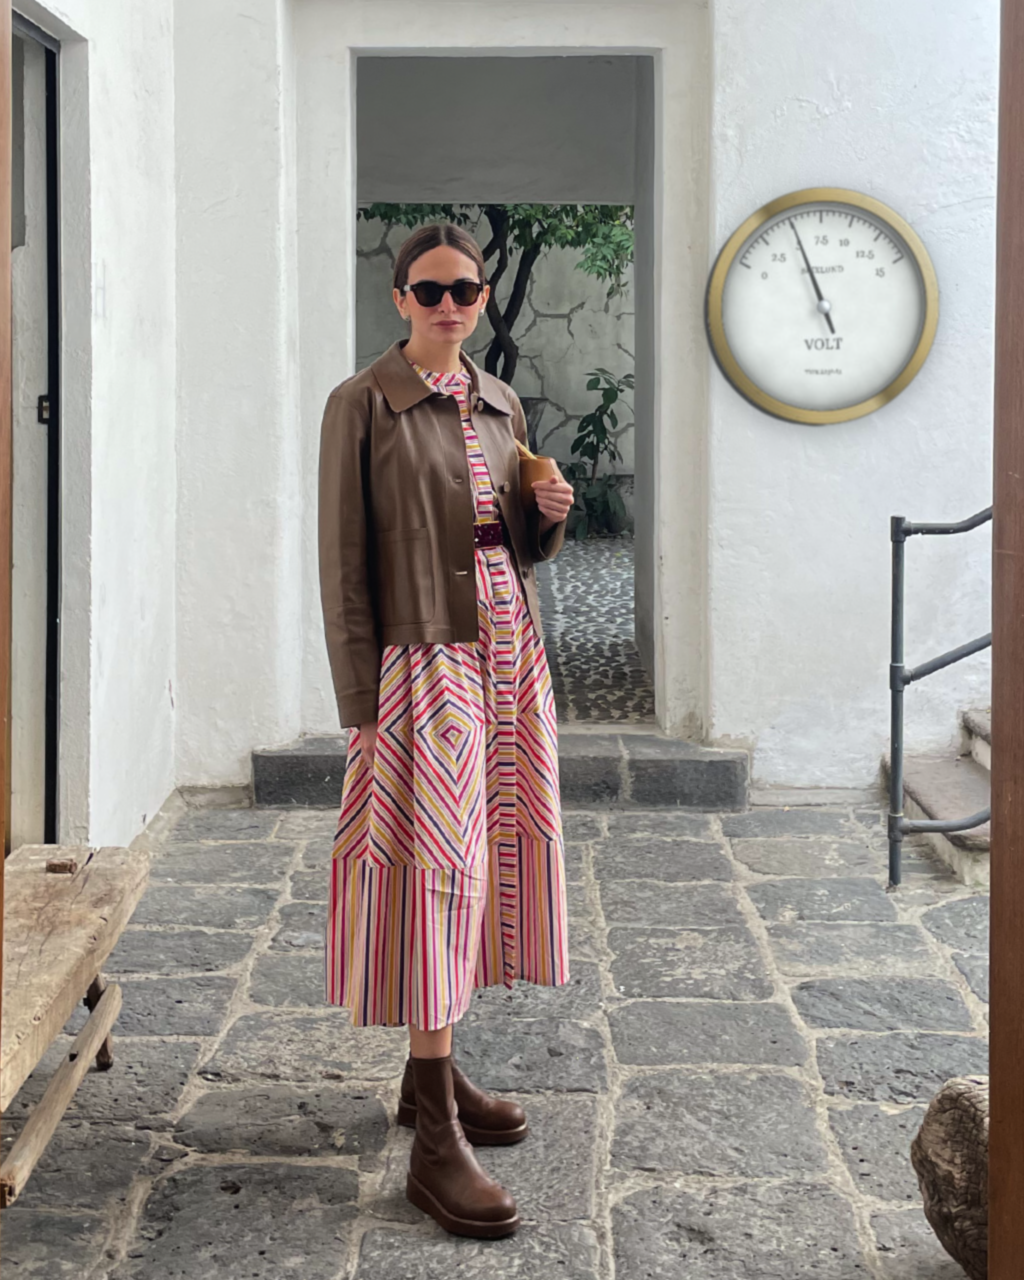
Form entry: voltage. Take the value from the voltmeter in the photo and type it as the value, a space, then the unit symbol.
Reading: 5 V
